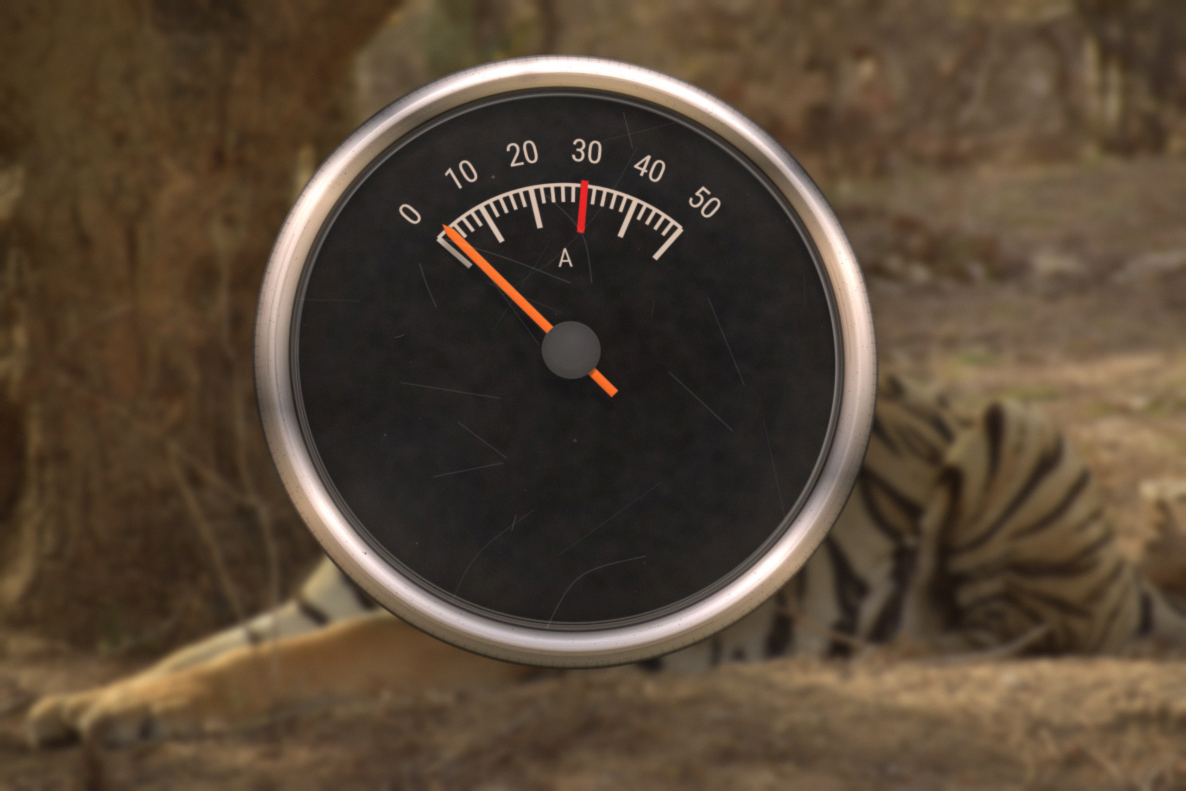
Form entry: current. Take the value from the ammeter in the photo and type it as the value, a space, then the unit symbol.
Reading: 2 A
